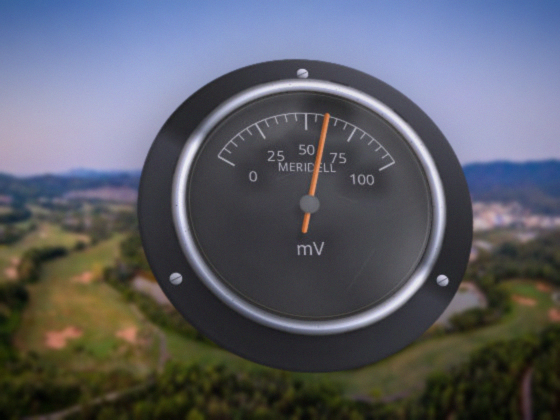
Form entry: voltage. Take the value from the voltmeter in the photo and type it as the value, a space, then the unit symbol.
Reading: 60 mV
